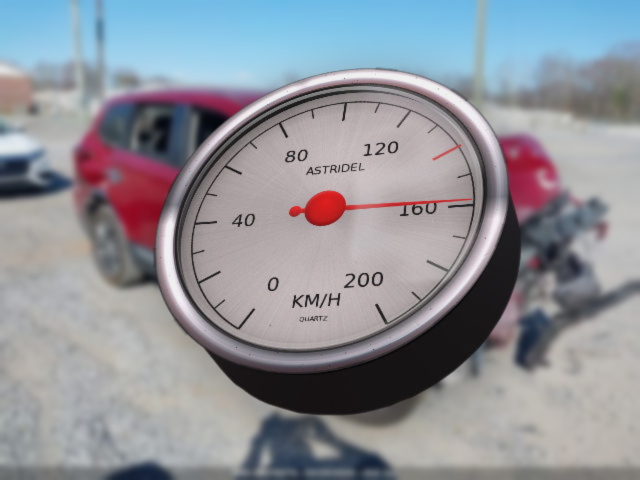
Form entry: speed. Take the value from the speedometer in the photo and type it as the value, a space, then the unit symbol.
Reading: 160 km/h
